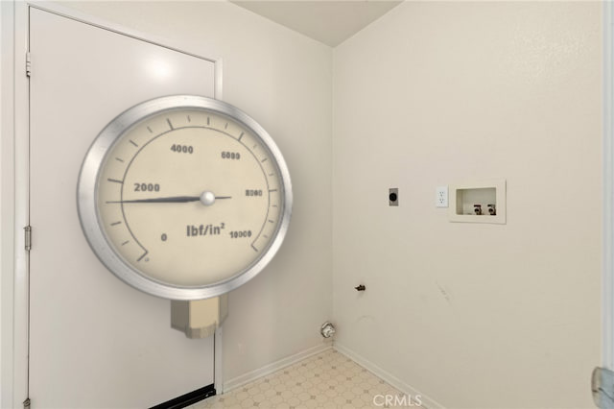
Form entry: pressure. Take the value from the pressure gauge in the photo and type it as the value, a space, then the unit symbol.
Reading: 1500 psi
